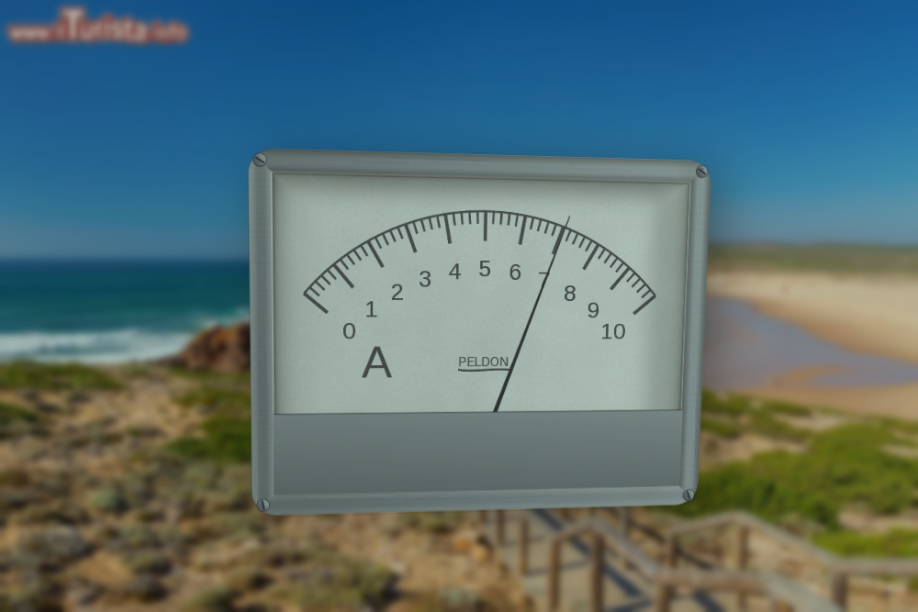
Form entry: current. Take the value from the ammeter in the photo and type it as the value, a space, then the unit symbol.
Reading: 7 A
